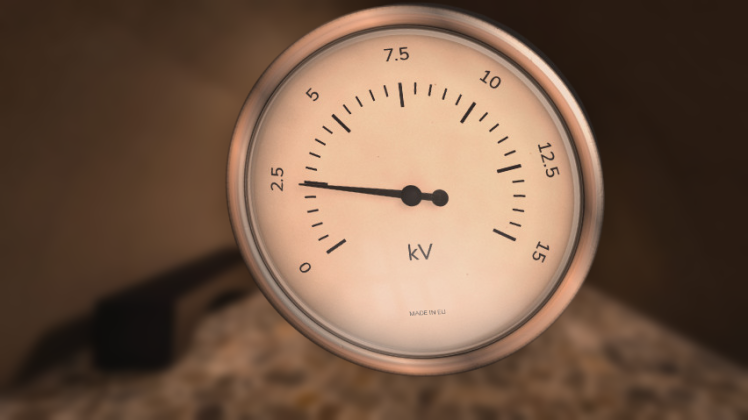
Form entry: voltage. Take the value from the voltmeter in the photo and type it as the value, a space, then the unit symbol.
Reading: 2.5 kV
